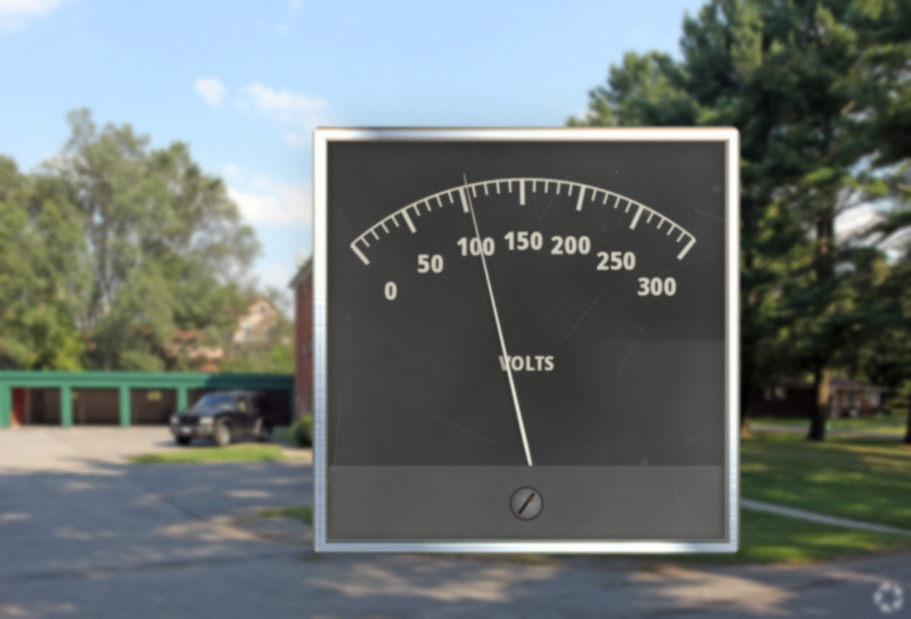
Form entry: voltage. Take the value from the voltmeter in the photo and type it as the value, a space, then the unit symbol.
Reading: 105 V
